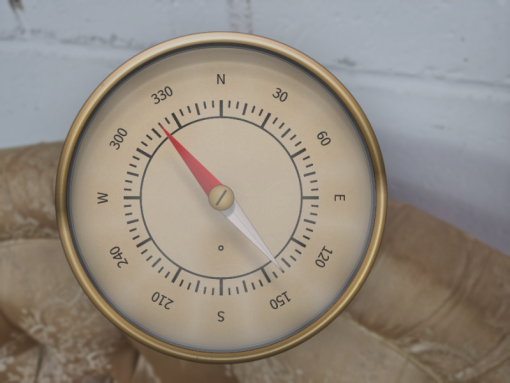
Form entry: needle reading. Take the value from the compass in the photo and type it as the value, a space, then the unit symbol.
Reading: 320 °
